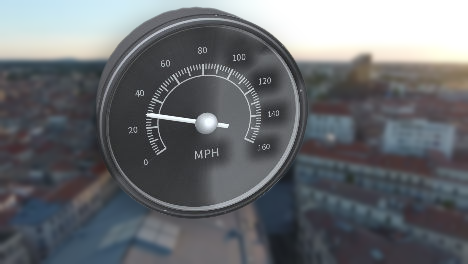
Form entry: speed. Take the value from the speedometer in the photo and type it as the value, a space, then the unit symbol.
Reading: 30 mph
